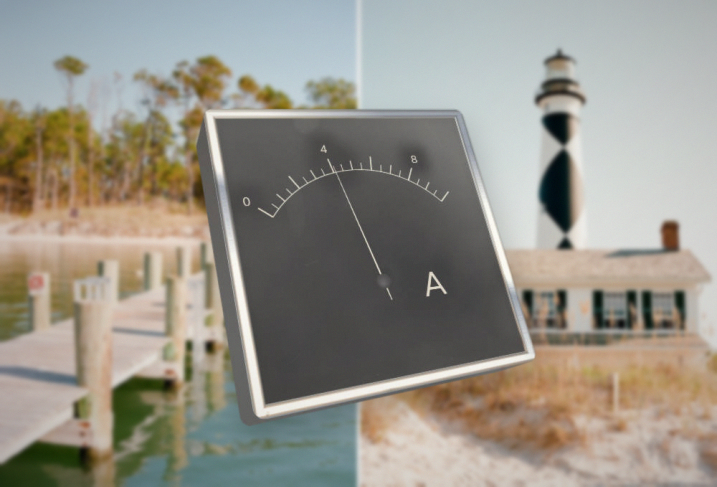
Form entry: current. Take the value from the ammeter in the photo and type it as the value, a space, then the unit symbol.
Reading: 4 A
